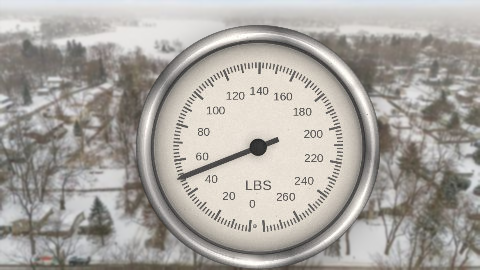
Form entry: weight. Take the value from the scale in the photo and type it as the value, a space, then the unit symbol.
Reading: 50 lb
